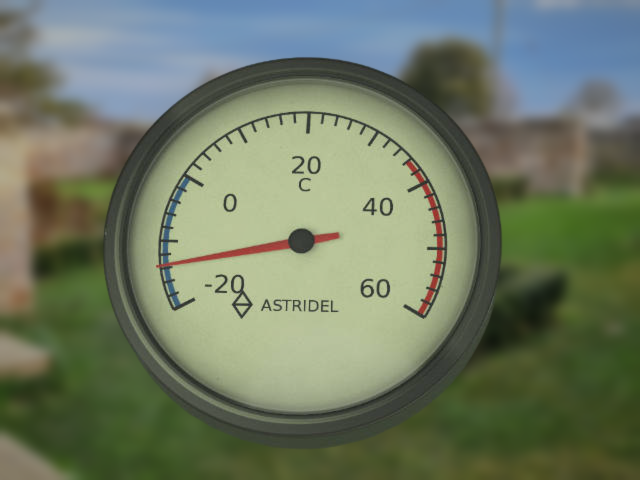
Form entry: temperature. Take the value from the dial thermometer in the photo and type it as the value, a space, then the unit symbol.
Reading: -14 °C
